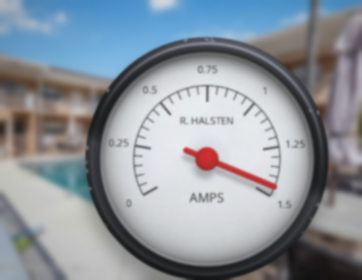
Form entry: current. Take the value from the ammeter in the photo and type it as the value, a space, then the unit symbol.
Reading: 1.45 A
